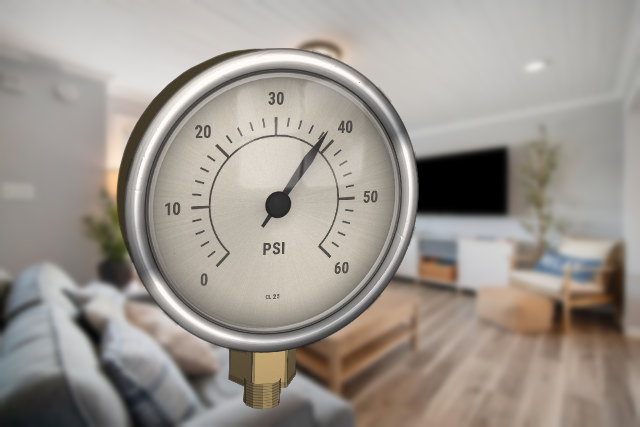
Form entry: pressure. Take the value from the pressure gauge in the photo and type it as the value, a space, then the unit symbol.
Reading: 38 psi
